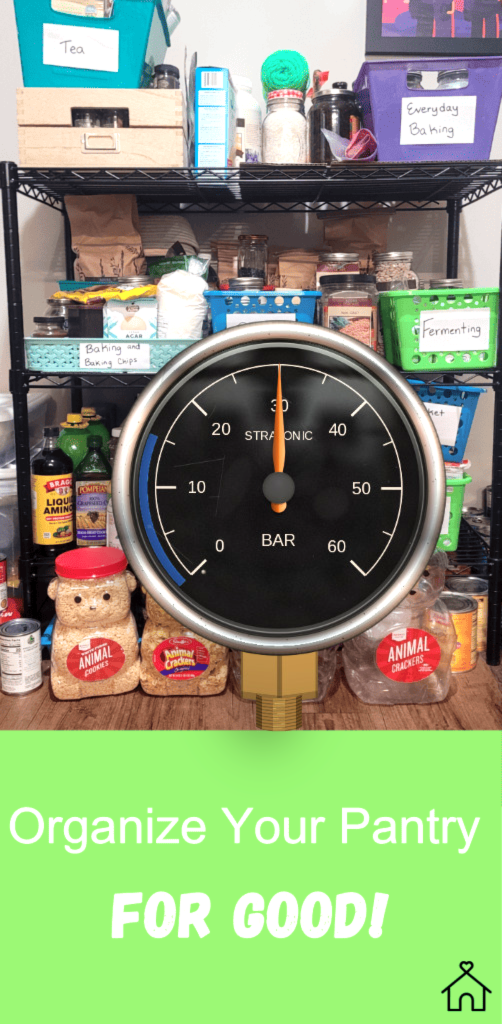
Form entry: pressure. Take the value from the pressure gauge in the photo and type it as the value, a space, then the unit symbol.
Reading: 30 bar
